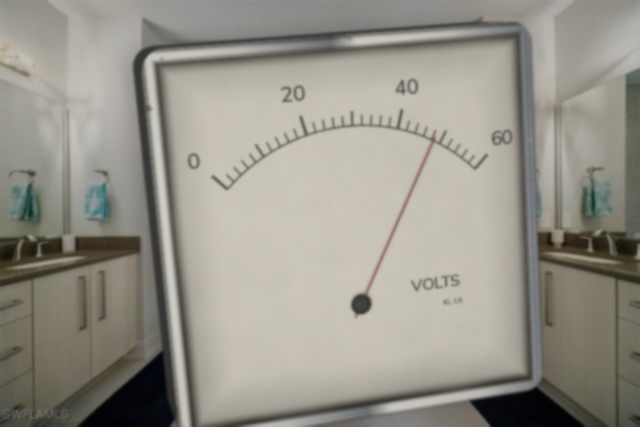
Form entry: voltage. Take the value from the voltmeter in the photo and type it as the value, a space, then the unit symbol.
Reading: 48 V
